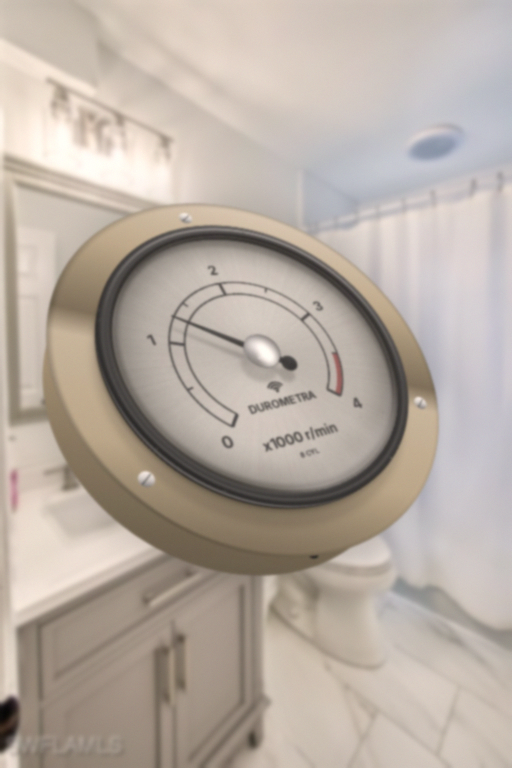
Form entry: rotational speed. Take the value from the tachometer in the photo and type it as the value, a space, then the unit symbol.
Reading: 1250 rpm
